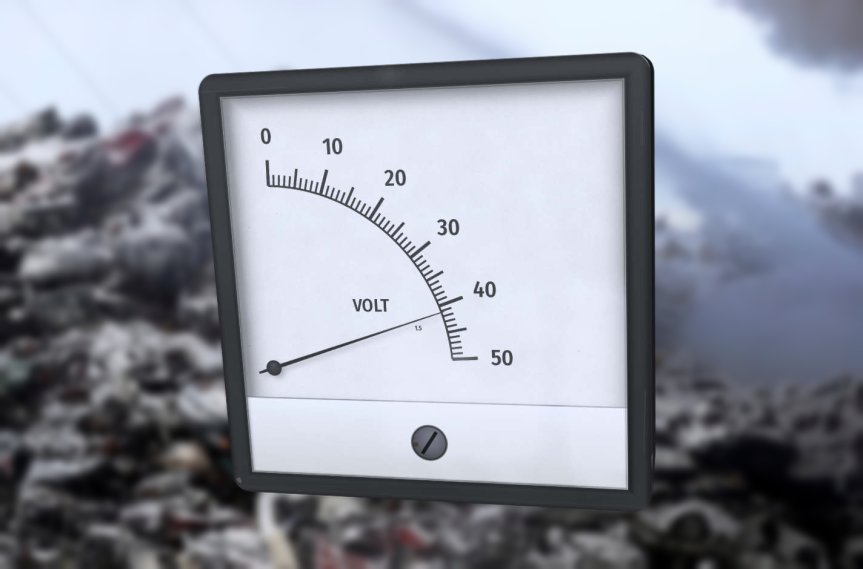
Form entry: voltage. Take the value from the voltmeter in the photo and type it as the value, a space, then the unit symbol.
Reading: 41 V
